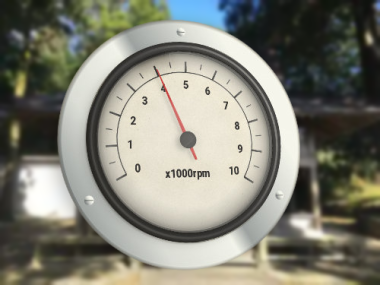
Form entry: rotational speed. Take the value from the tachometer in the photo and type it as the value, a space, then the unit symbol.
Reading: 4000 rpm
